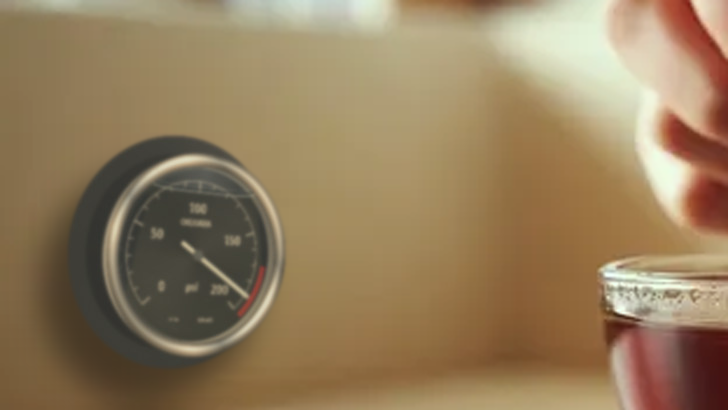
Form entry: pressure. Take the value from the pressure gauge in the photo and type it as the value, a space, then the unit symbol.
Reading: 190 psi
